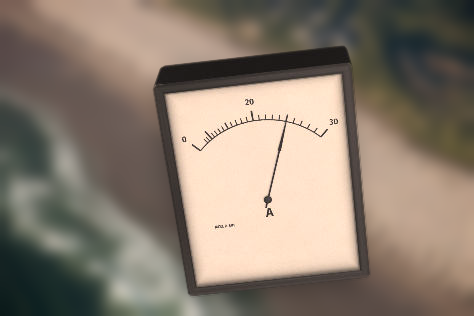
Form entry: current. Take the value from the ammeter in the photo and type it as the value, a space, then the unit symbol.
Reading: 25 A
